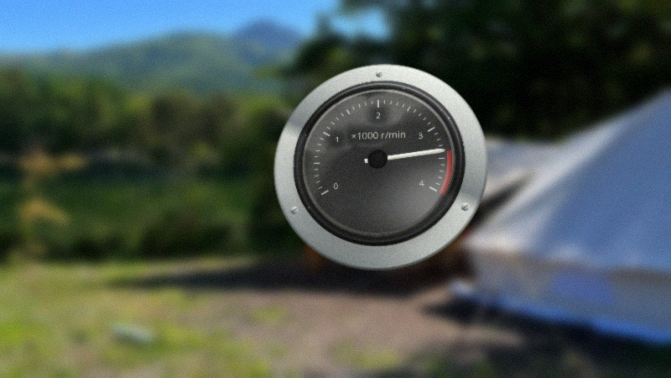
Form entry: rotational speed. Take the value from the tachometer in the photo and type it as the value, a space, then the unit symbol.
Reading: 3400 rpm
